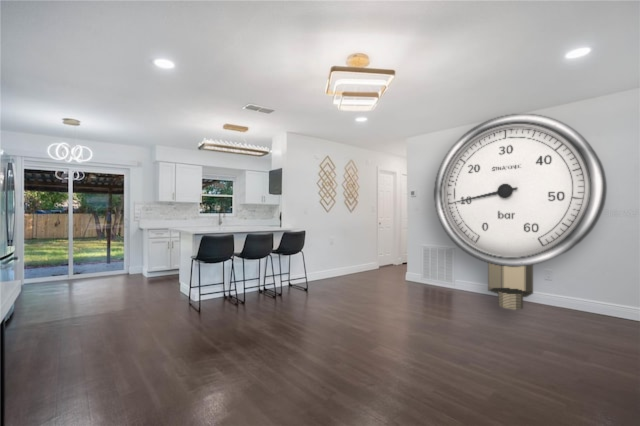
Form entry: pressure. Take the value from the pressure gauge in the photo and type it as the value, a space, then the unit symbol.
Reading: 10 bar
